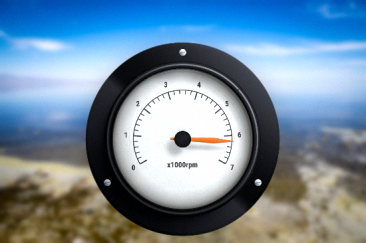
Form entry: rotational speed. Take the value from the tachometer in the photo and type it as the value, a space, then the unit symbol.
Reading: 6200 rpm
